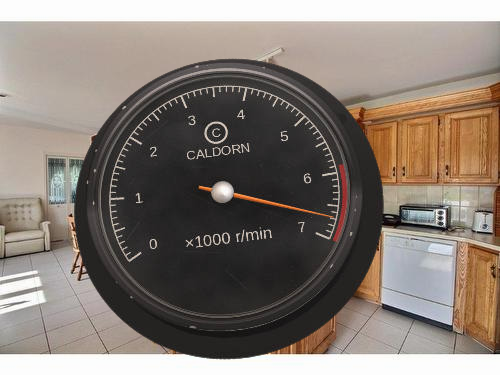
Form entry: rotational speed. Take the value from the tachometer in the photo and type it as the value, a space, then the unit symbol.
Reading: 6700 rpm
